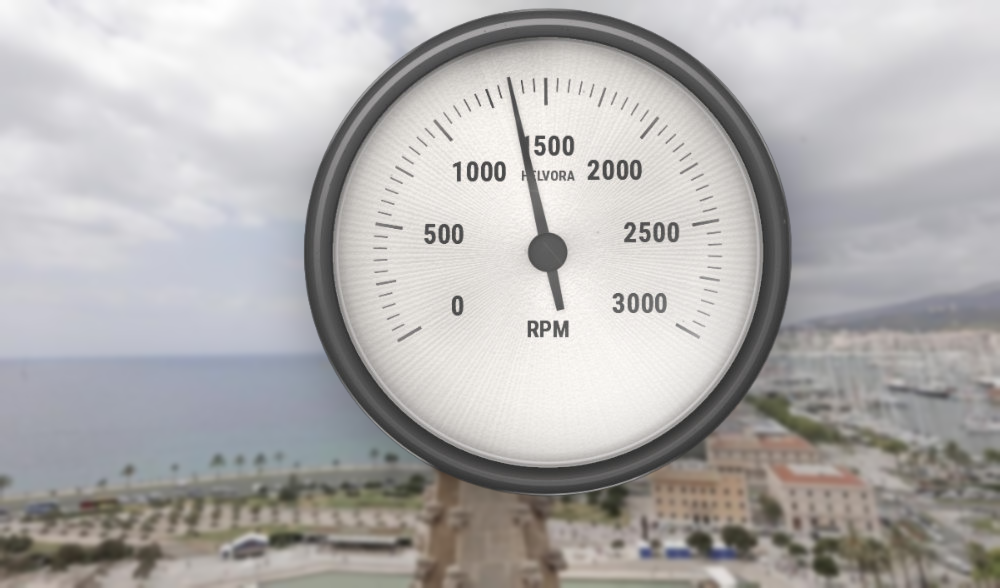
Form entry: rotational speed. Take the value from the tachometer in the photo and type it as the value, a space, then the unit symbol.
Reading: 1350 rpm
